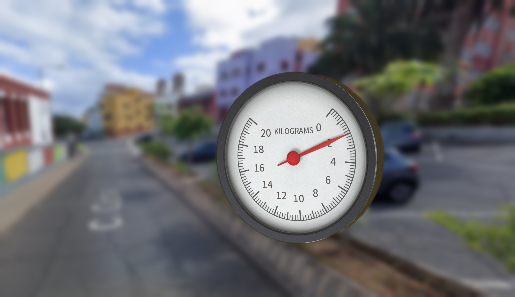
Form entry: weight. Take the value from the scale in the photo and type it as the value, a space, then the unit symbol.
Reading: 2 kg
